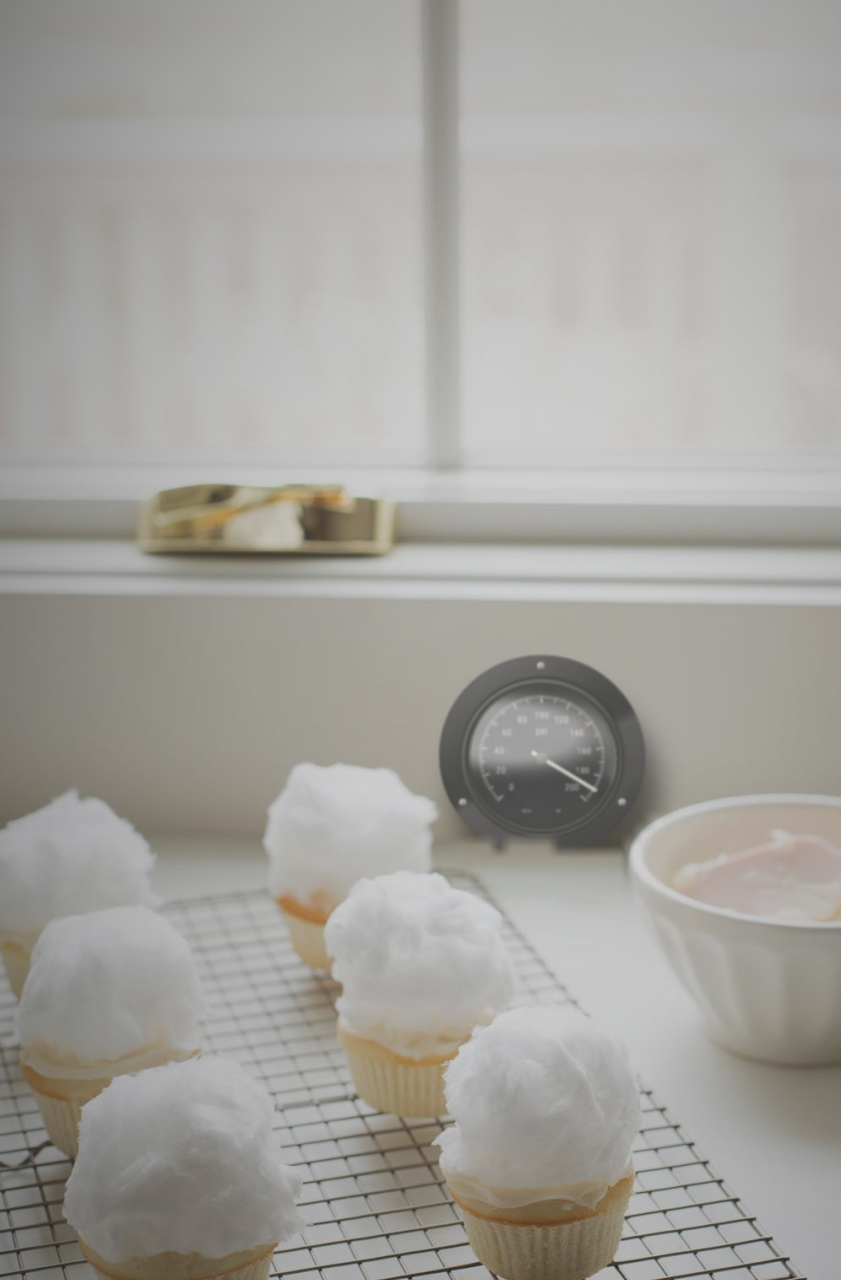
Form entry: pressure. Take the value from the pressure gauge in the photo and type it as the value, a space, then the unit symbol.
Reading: 190 psi
